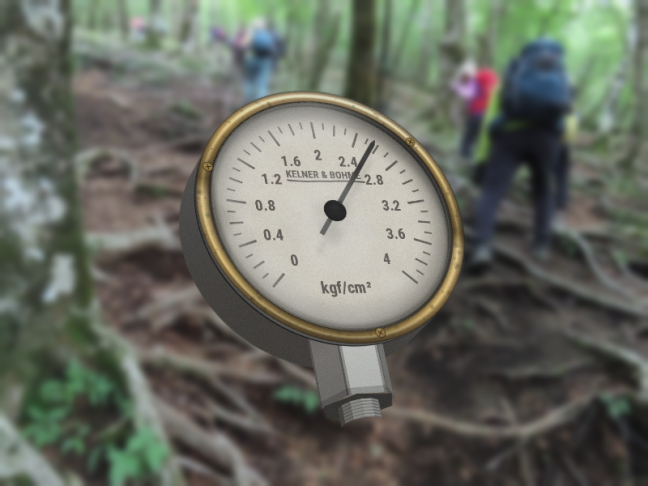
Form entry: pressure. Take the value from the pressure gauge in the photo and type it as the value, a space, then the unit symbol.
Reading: 2.55 kg/cm²
